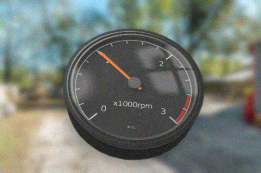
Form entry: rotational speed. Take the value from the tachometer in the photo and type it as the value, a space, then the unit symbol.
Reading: 1000 rpm
